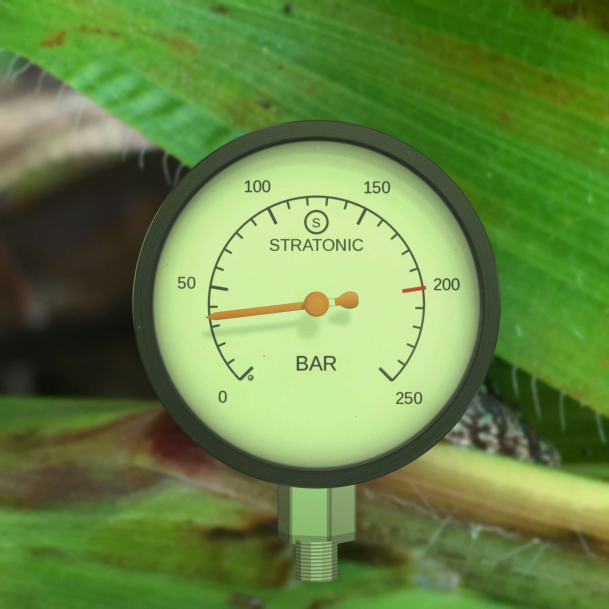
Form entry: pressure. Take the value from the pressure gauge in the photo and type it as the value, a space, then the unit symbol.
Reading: 35 bar
